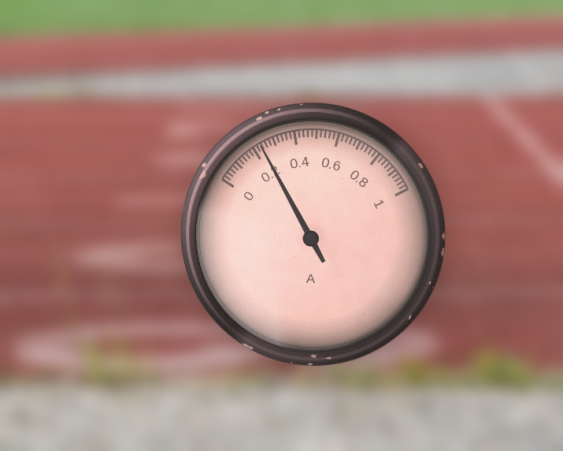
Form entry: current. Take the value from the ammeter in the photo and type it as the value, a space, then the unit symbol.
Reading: 0.24 A
